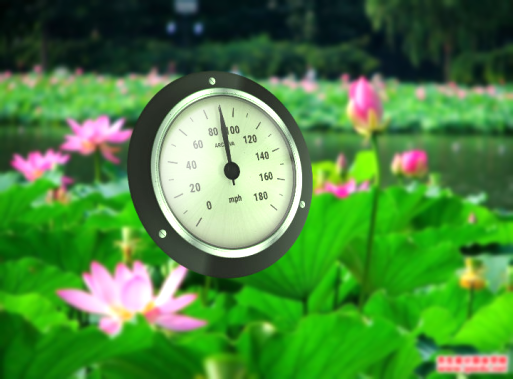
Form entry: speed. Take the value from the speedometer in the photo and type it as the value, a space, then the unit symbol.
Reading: 90 mph
